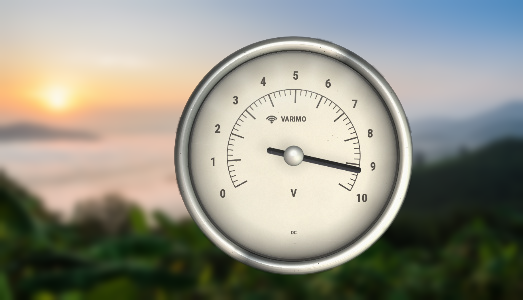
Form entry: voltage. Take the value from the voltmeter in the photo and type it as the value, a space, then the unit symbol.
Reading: 9.2 V
